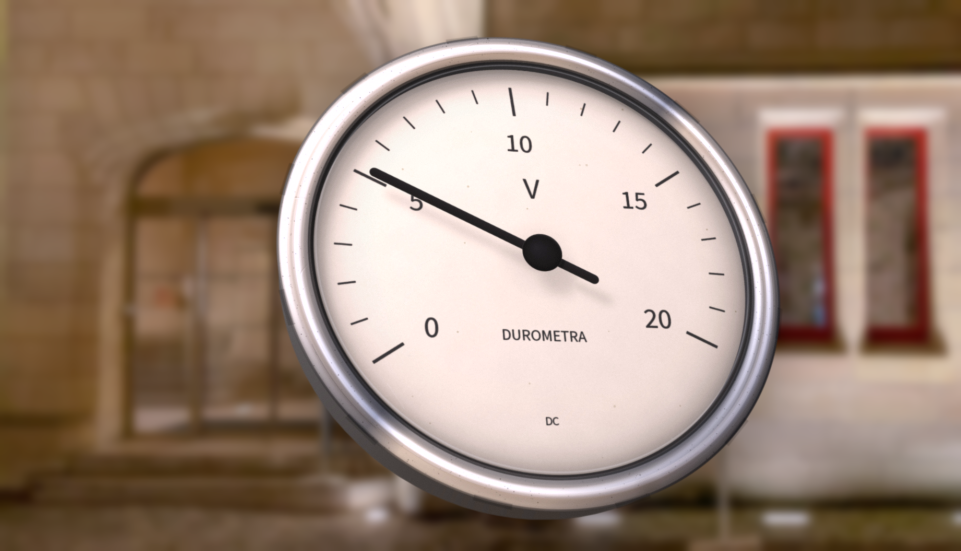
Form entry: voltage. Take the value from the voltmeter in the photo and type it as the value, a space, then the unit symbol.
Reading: 5 V
